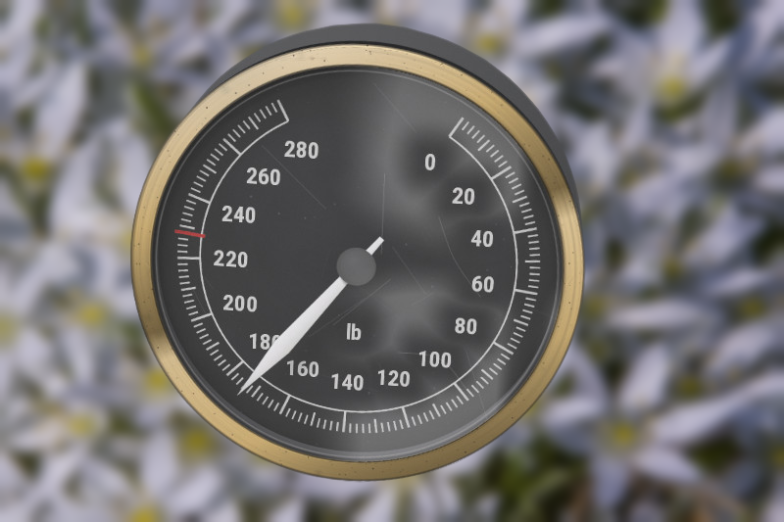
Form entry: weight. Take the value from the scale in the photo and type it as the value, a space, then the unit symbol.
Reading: 174 lb
